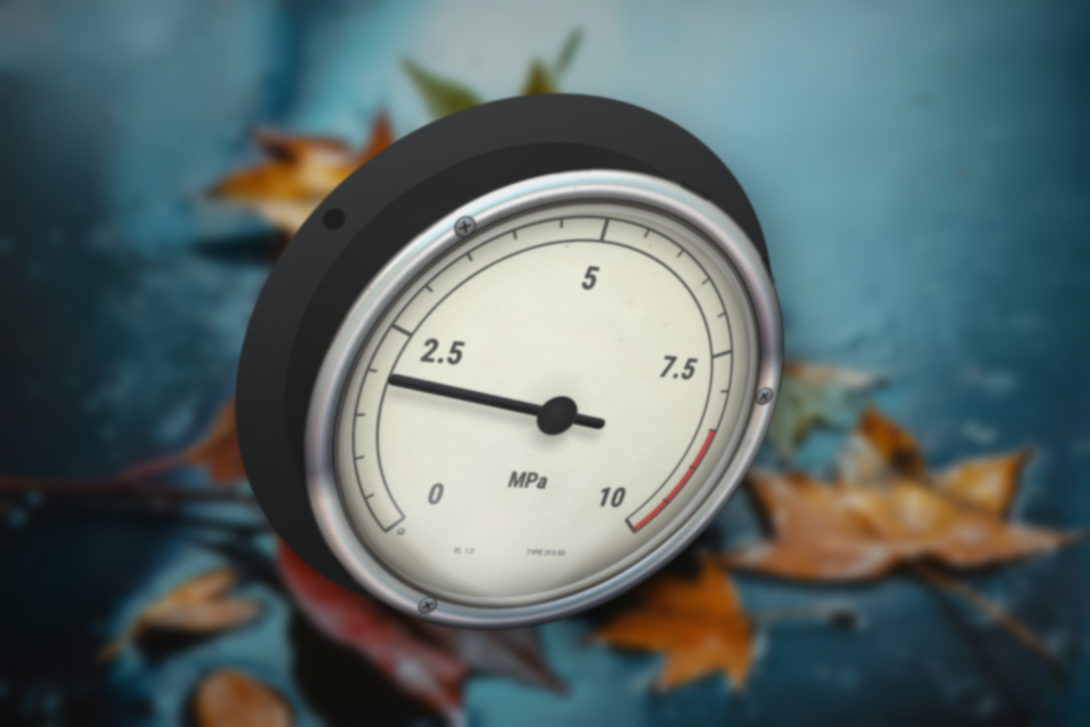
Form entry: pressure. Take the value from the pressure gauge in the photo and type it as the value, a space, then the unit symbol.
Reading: 2 MPa
